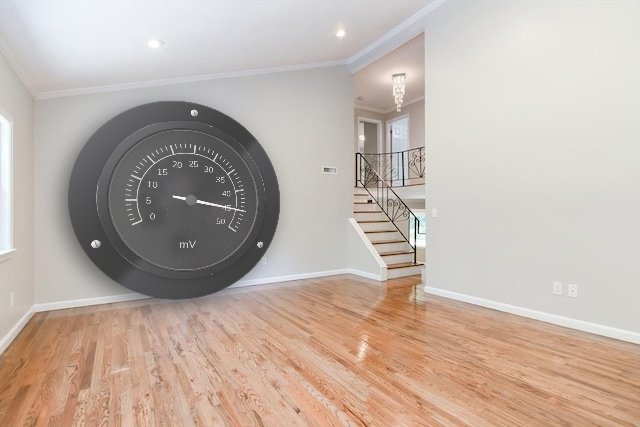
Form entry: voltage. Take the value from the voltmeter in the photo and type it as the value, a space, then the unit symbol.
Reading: 45 mV
